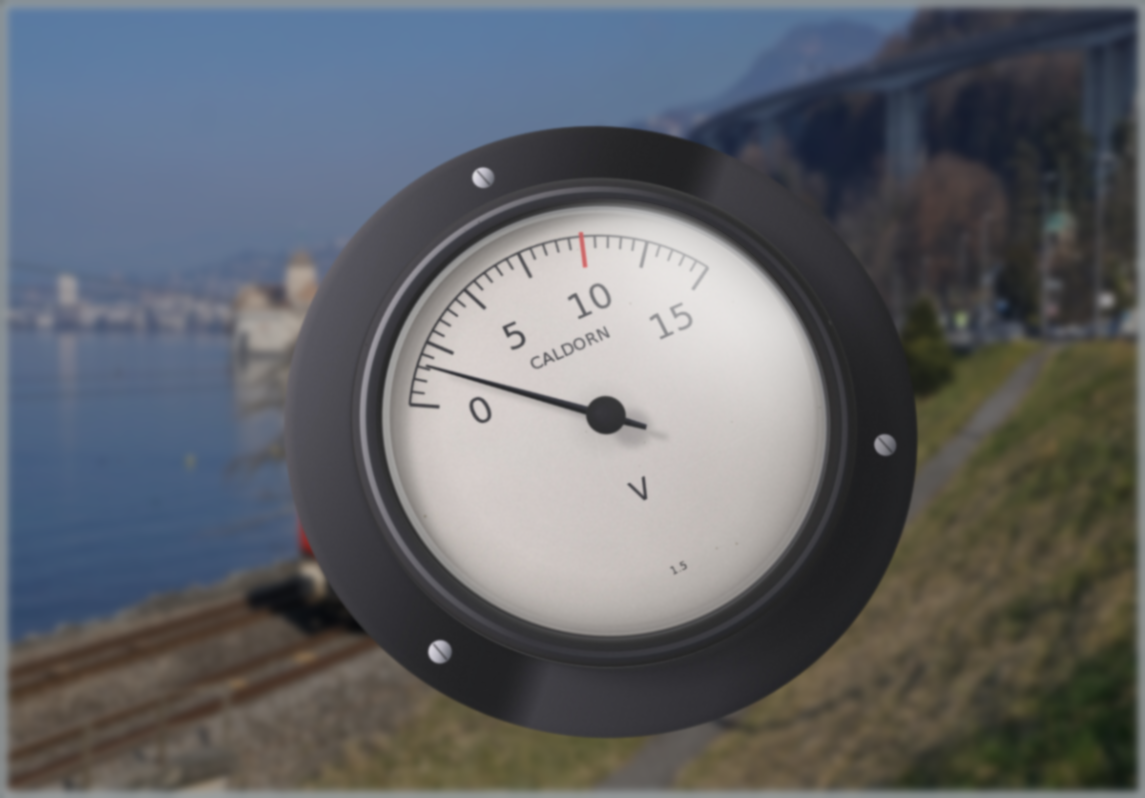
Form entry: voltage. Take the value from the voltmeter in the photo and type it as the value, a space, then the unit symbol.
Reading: 1.5 V
